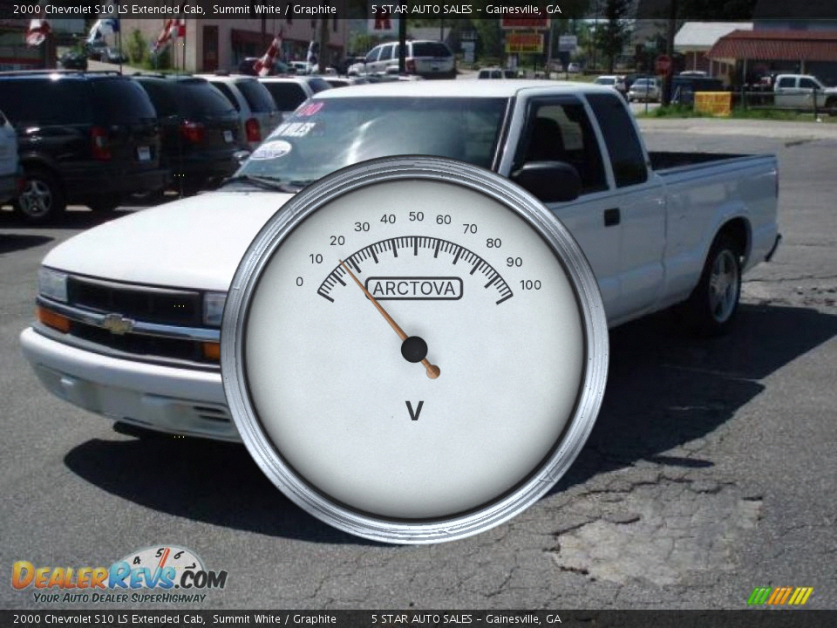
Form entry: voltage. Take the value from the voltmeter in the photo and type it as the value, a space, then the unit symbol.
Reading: 16 V
